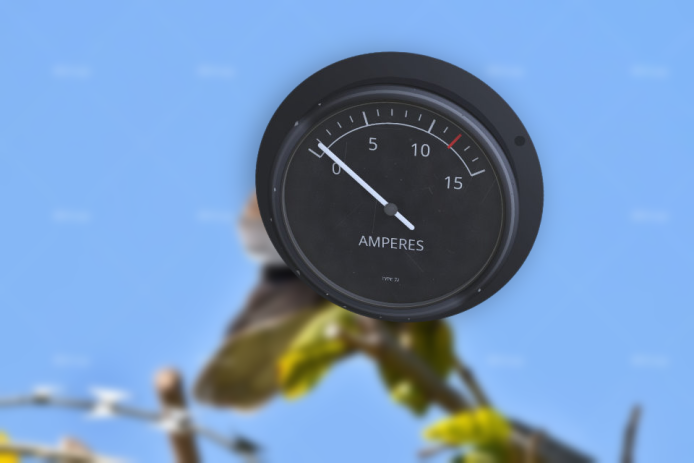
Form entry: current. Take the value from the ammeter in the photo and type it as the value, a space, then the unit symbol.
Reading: 1 A
